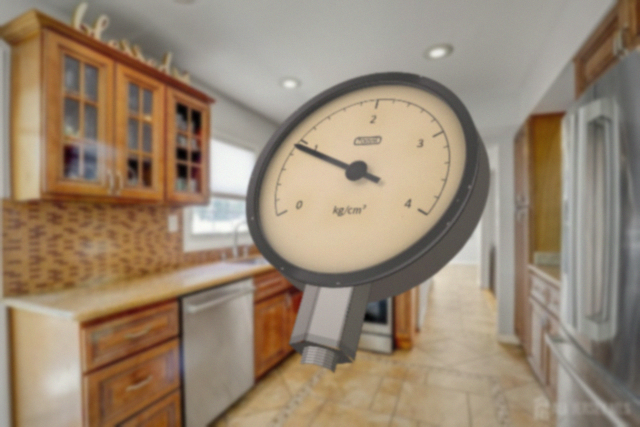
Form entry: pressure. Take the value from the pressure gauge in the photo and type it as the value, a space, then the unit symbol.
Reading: 0.9 kg/cm²
